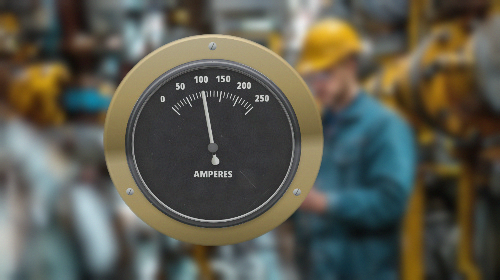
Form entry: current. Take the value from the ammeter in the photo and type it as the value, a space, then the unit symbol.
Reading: 100 A
